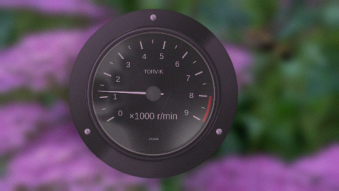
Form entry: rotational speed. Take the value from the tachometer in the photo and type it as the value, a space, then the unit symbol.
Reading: 1250 rpm
